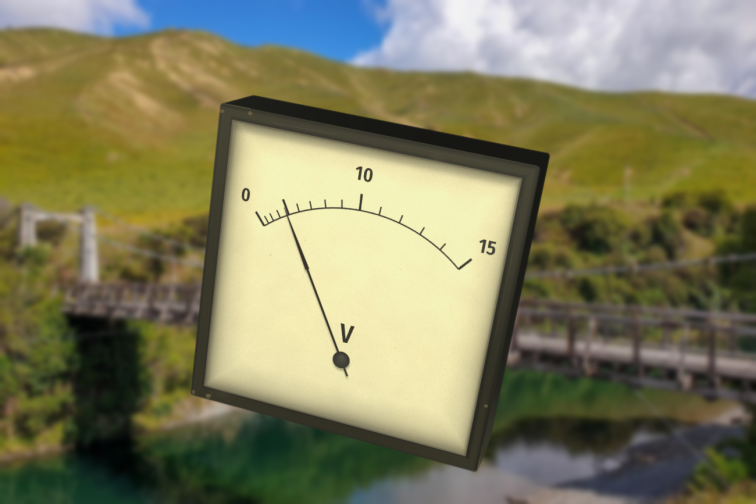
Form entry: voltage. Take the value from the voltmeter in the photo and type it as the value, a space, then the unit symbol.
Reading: 5 V
